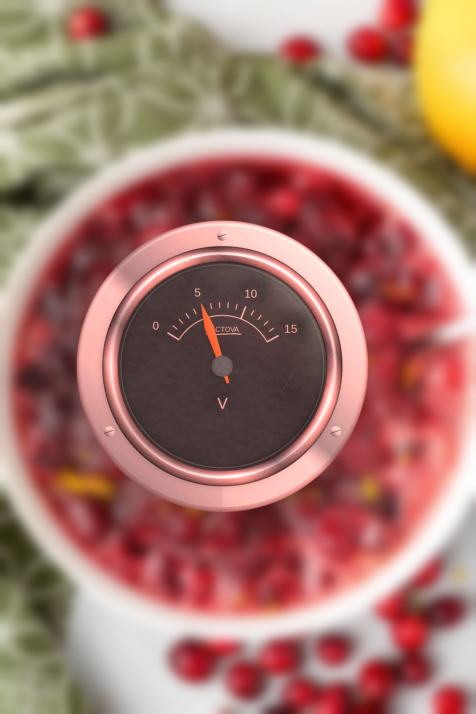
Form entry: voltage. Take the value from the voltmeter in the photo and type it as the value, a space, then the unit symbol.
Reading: 5 V
